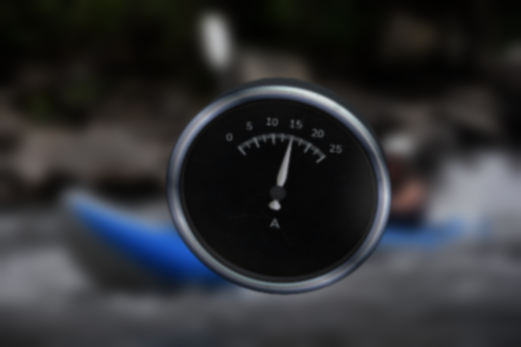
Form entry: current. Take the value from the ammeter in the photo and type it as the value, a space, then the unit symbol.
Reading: 15 A
